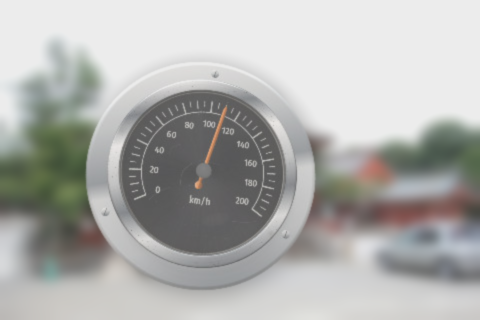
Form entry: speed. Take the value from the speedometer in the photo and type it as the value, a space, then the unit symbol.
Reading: 110 km/h
